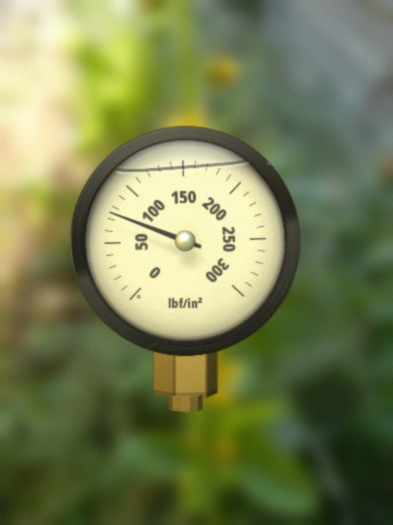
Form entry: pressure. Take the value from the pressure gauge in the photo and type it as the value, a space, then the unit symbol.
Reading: 75 psi
